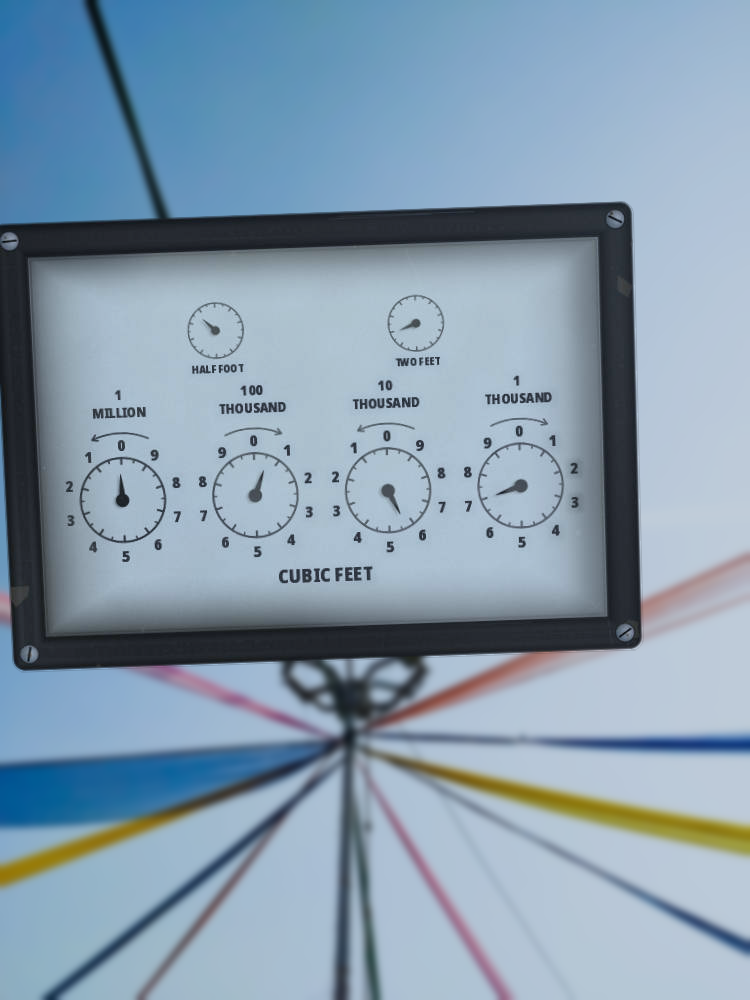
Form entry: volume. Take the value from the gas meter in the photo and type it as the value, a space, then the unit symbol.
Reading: 5700 ft³
